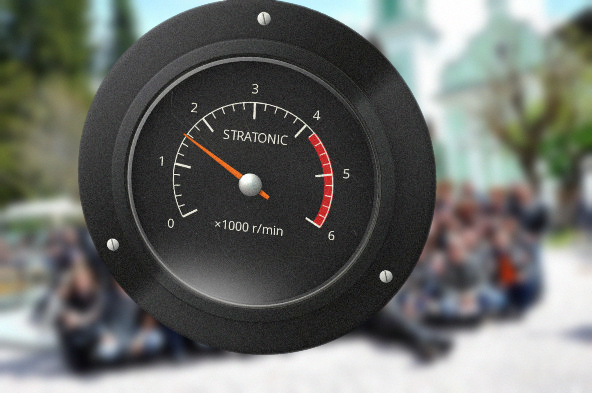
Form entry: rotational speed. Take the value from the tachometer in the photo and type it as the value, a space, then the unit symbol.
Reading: 1600 rpm
